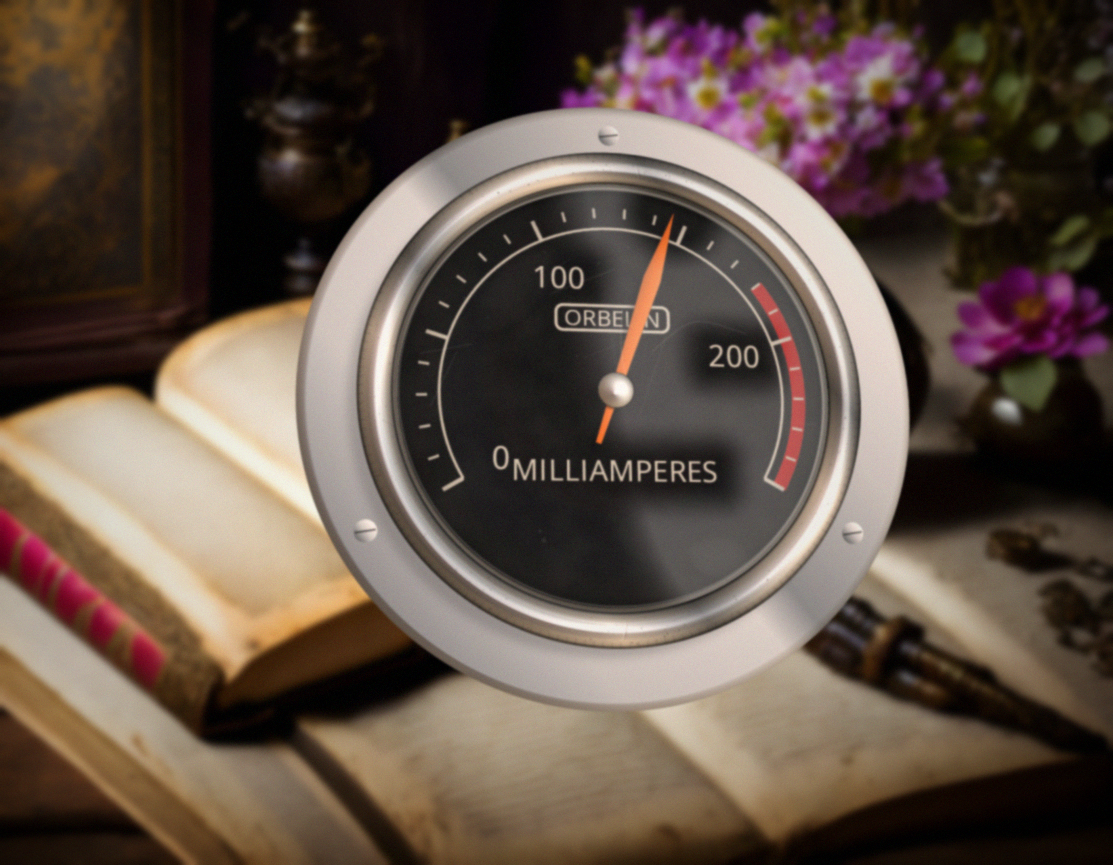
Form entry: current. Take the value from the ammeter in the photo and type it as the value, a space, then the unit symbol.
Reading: 145 mA
